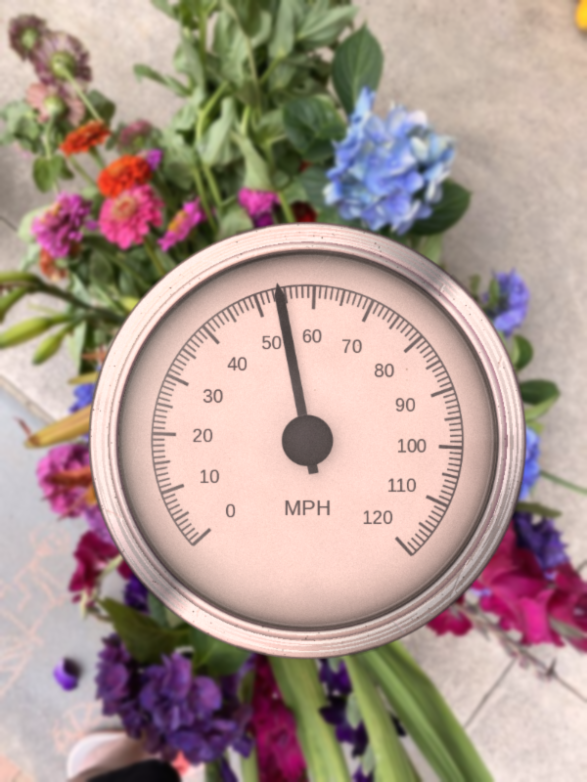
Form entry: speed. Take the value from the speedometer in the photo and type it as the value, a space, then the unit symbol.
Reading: 54 mph
